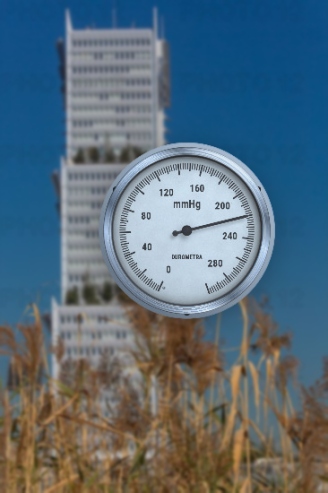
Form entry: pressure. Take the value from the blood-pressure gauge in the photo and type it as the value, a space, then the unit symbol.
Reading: 220 mmHg
